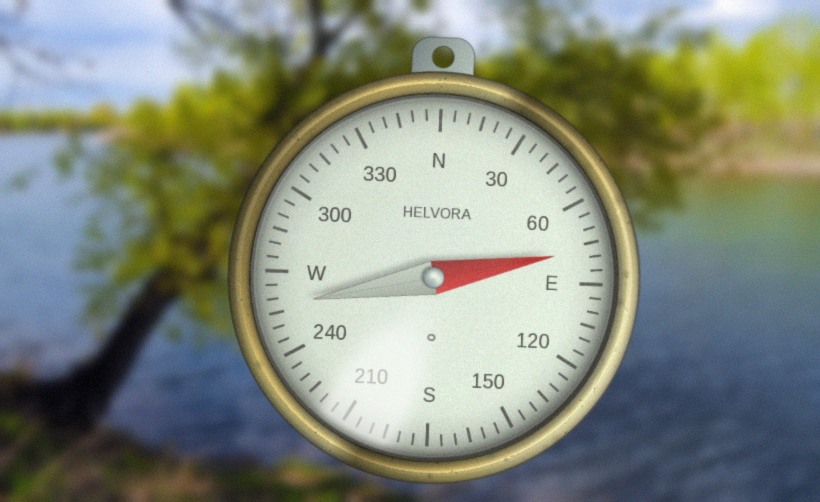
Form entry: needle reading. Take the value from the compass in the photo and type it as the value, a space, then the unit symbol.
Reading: 77.5 °
